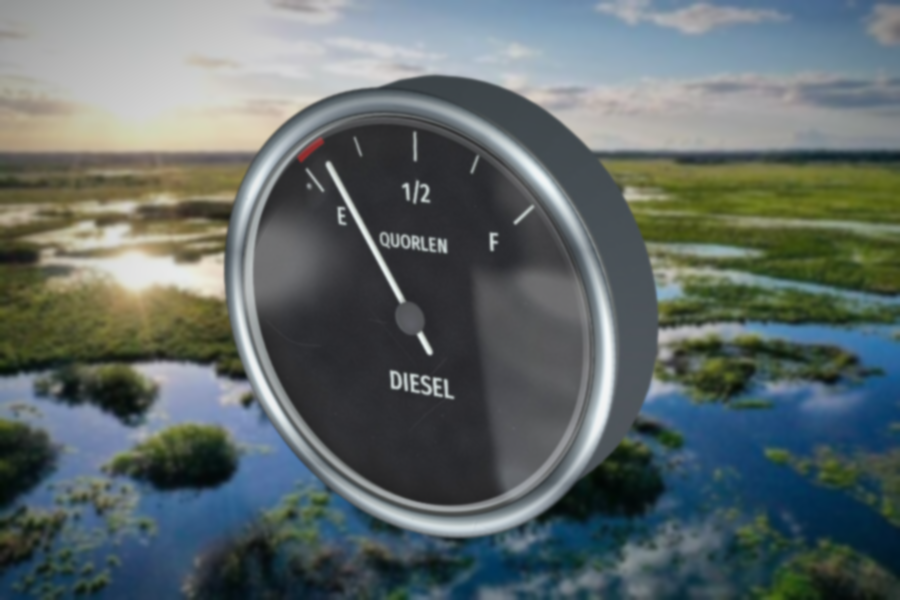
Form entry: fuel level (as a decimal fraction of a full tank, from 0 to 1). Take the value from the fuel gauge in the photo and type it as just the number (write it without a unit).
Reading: 0.125
